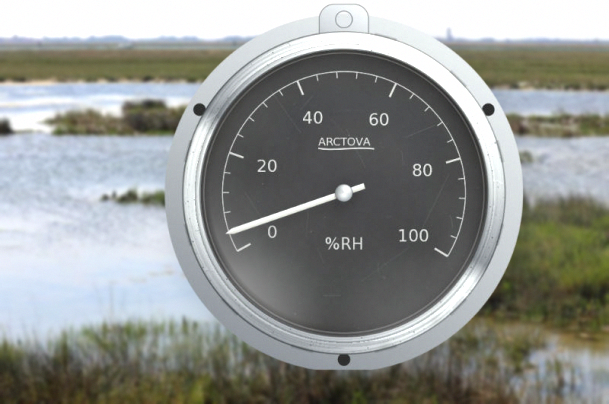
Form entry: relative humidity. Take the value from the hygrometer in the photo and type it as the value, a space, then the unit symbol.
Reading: 4 %
